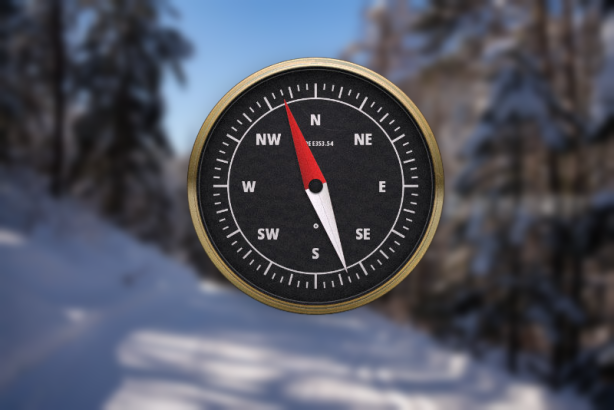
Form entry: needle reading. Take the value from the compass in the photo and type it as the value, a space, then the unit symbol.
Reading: 340 °
